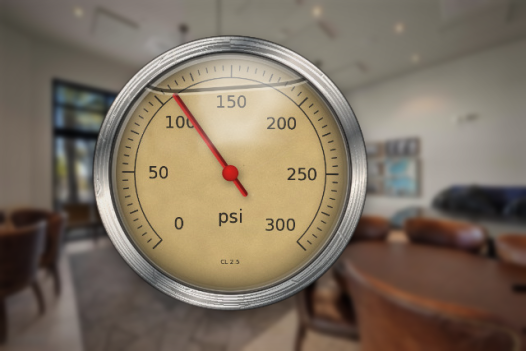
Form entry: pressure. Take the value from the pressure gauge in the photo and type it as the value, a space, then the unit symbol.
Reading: 110 psi
